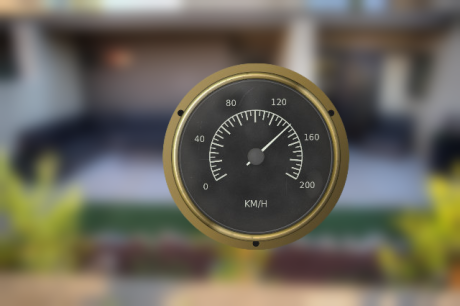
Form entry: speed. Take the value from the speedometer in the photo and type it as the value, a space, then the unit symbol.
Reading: 140 km/h
